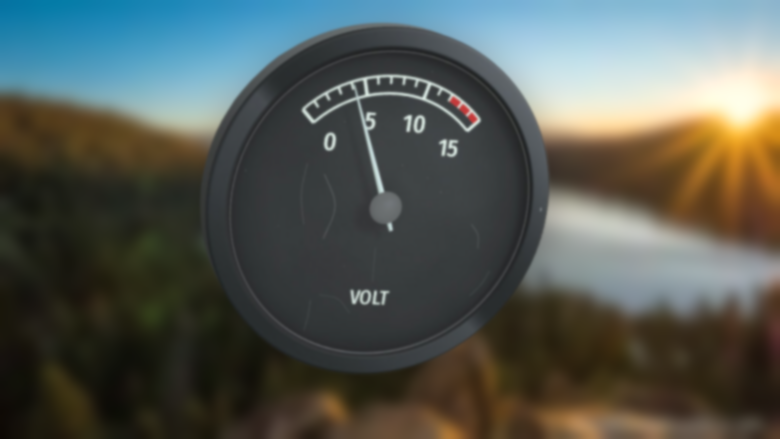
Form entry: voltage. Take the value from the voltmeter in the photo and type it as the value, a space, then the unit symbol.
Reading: 4 V
